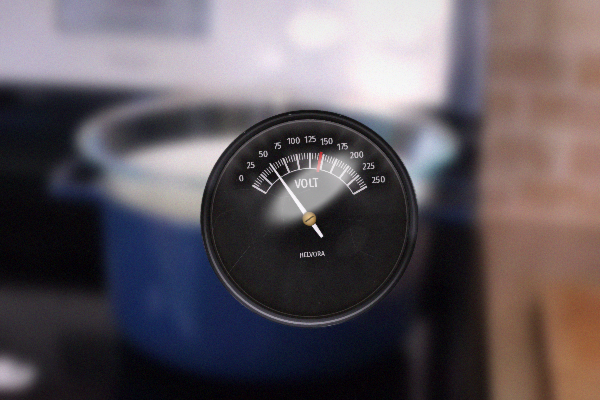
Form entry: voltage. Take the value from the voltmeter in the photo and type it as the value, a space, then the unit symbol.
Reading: 50 V
